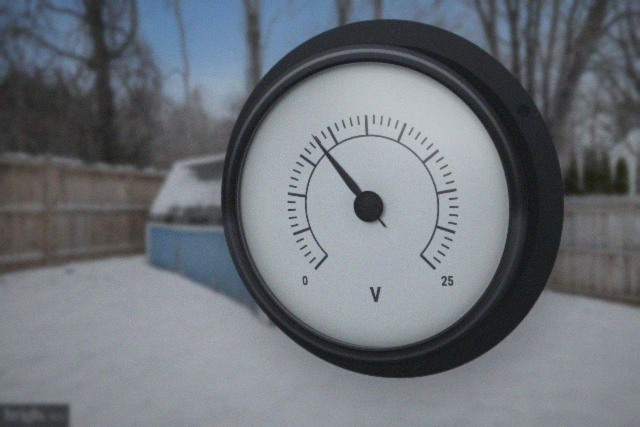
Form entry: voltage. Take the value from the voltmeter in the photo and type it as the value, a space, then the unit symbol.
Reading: 9 V
